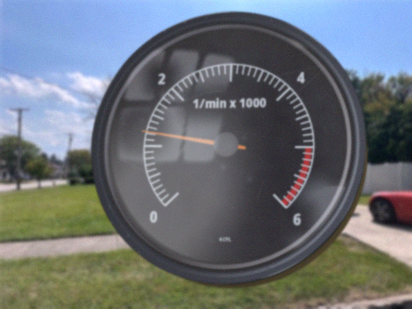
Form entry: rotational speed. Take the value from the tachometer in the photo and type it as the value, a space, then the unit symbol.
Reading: 1200 rpm
